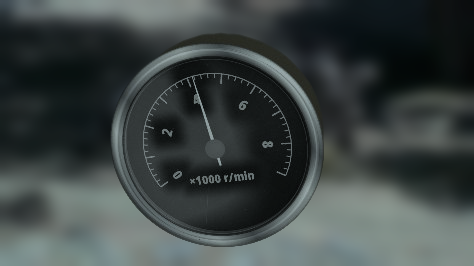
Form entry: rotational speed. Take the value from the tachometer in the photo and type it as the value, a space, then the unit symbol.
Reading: 4200 rpm
